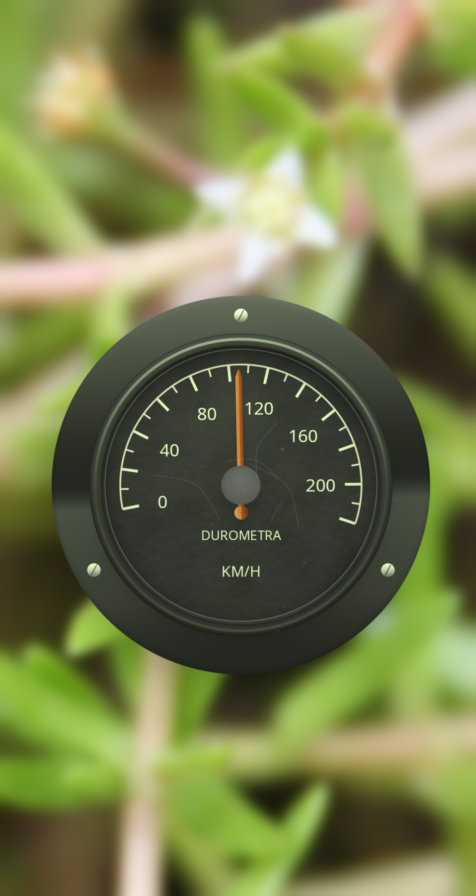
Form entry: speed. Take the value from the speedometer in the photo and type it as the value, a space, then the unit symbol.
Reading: 105 km/h
